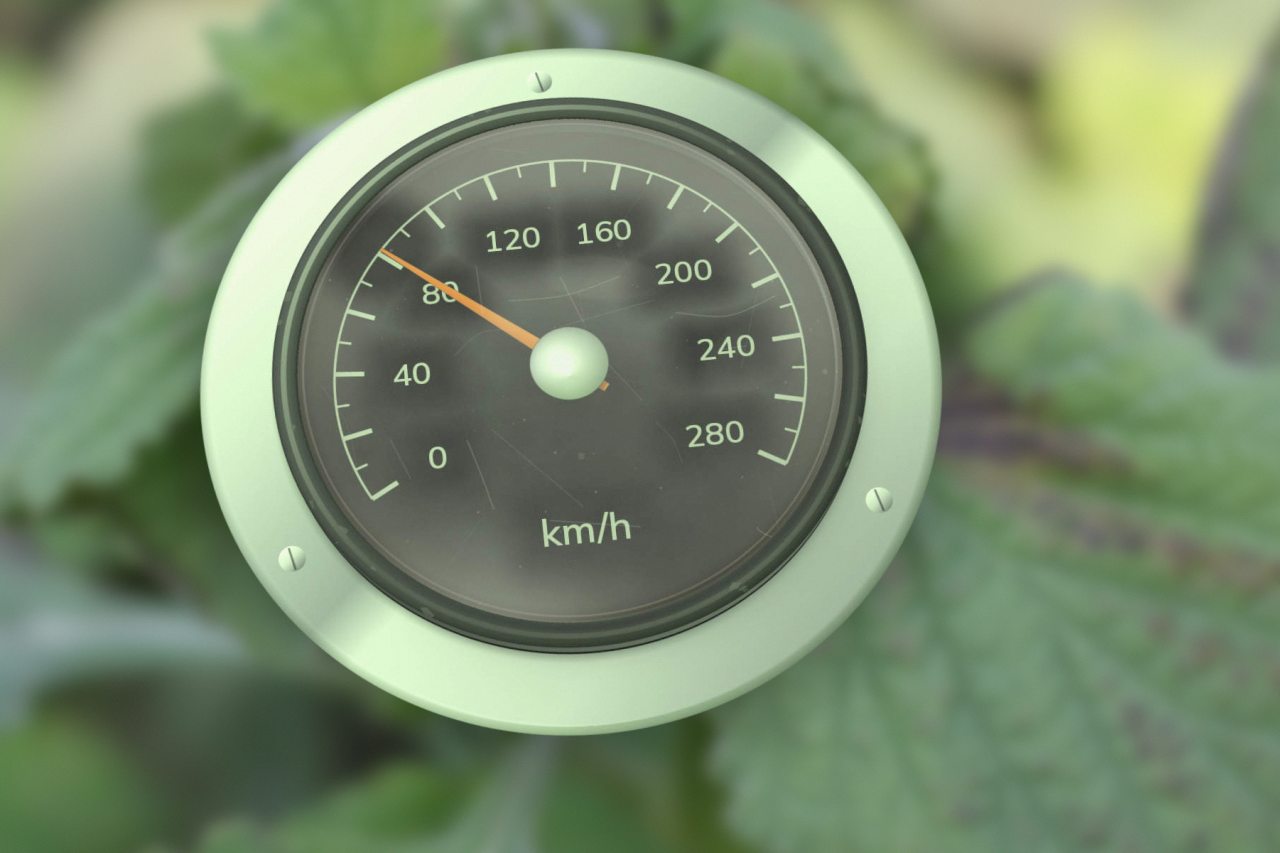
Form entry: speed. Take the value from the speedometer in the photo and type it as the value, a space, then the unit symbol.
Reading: 80 km/h
